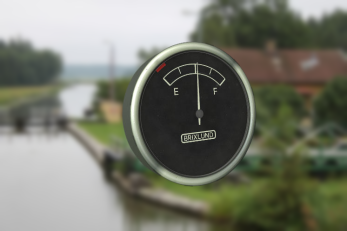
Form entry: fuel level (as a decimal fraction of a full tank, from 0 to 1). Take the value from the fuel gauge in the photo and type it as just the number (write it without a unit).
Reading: 0.5
